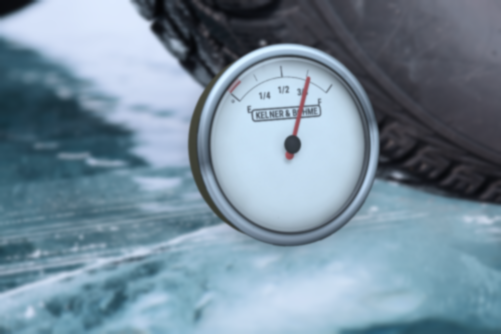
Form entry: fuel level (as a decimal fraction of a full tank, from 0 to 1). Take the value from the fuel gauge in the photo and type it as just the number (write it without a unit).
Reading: 0.75
